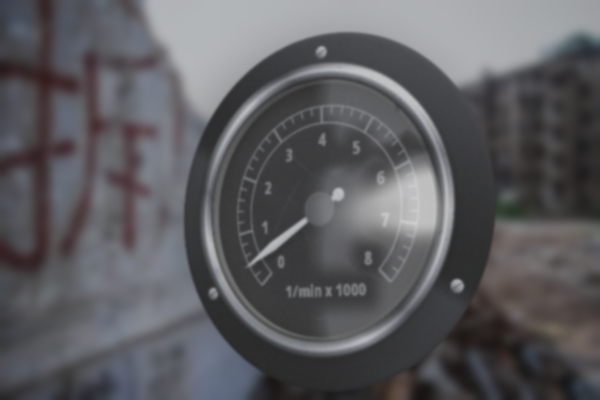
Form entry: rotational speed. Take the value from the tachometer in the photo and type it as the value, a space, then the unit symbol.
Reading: 400 rpm
